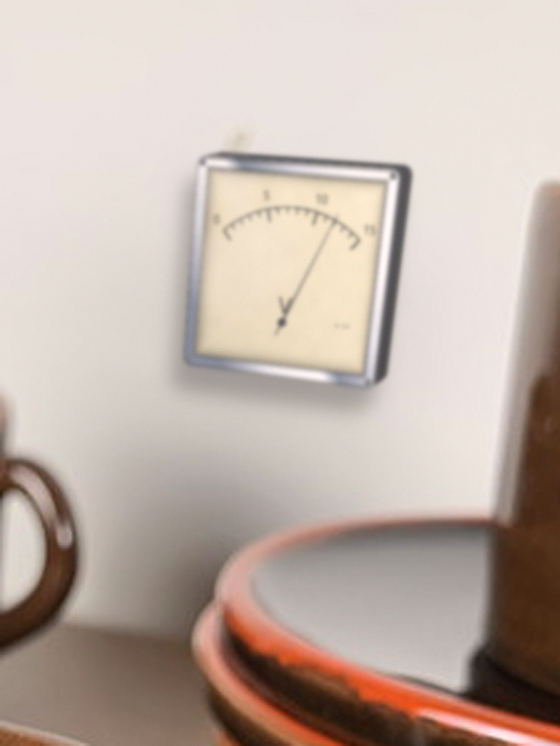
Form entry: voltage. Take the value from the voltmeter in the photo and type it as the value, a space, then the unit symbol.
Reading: 12 V
